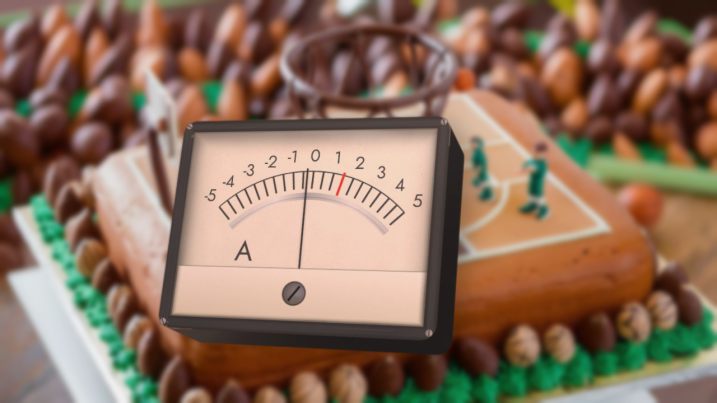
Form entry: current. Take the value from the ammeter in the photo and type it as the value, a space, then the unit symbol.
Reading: -0.25 A
